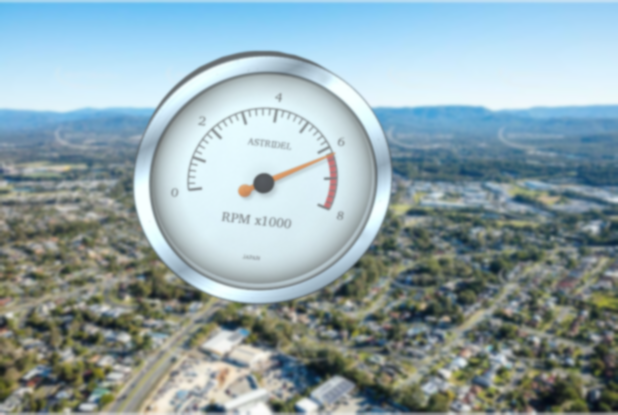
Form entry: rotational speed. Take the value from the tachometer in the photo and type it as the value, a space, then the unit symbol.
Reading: 6200 rpm
